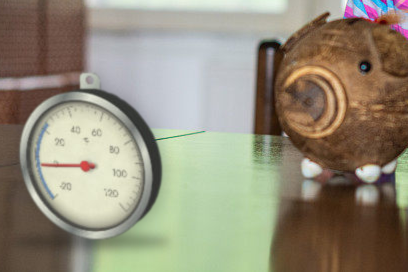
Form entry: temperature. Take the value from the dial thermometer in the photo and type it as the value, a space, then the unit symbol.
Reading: 0 °F
